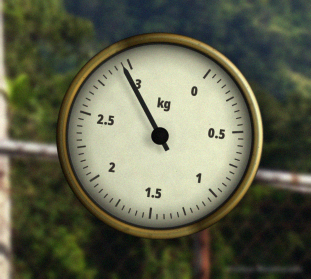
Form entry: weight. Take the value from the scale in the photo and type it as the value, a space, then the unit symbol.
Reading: 2.95 kg
